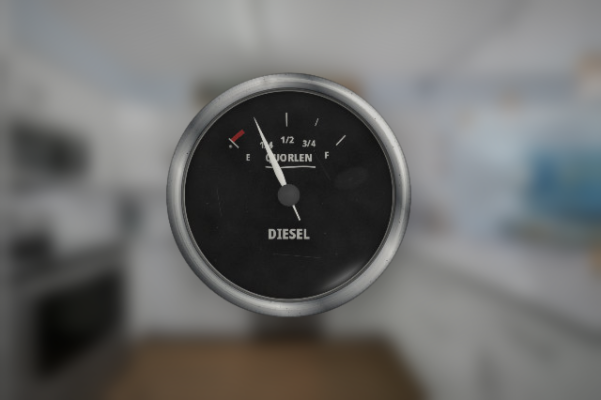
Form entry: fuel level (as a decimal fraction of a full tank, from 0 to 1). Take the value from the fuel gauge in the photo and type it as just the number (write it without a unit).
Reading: 0.25
